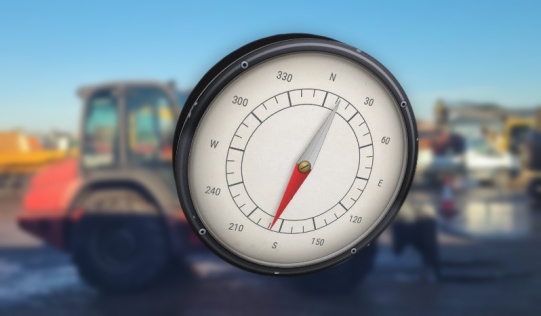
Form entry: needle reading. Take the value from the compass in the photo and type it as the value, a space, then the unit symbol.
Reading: 190 °
